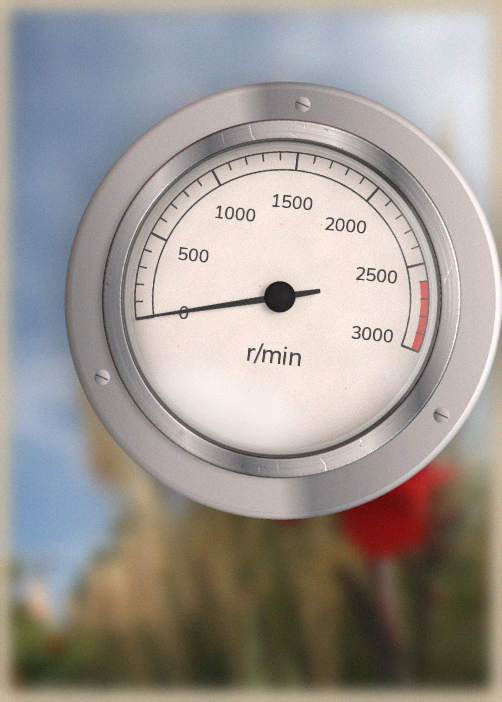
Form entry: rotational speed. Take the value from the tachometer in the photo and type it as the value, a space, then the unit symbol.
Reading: 0 rpm
